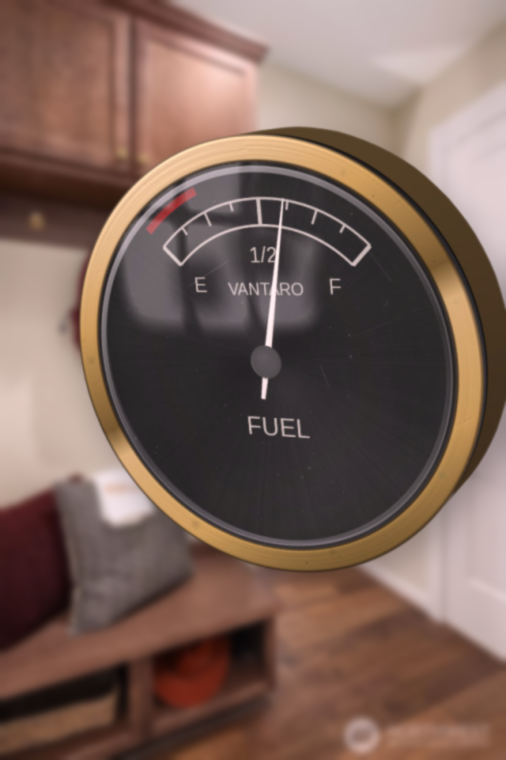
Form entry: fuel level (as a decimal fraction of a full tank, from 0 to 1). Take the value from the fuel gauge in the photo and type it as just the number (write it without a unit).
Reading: 0.625
